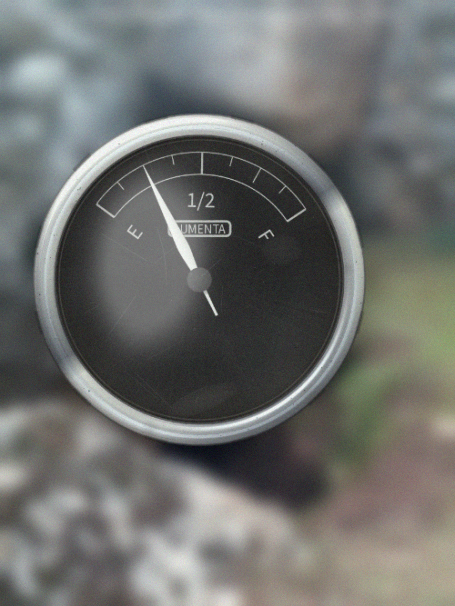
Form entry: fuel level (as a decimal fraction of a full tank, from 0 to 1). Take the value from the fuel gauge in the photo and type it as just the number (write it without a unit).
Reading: 0.25
